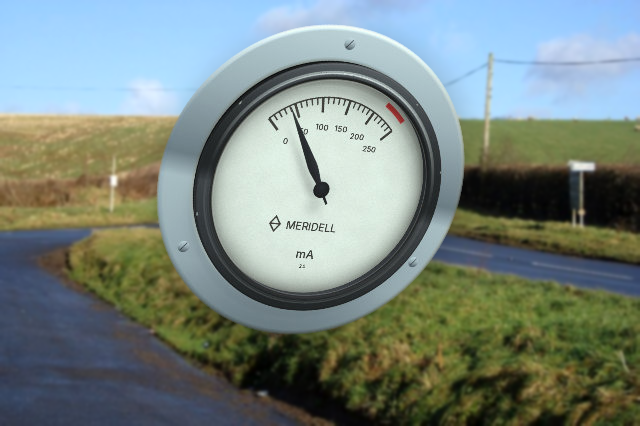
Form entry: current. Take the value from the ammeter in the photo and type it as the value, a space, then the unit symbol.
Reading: 40 mA
